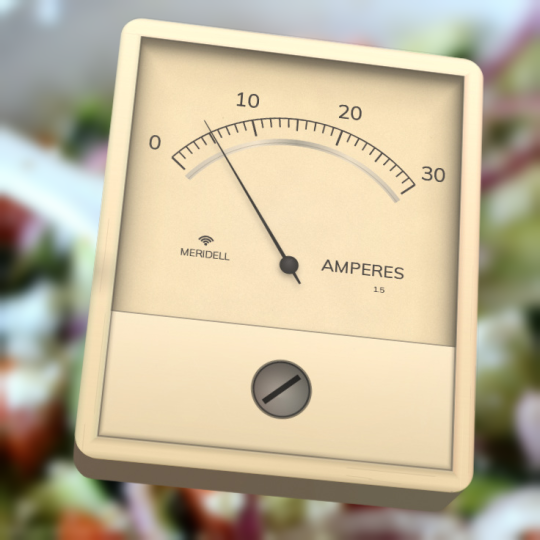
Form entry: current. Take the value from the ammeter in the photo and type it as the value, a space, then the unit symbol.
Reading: 5 A
